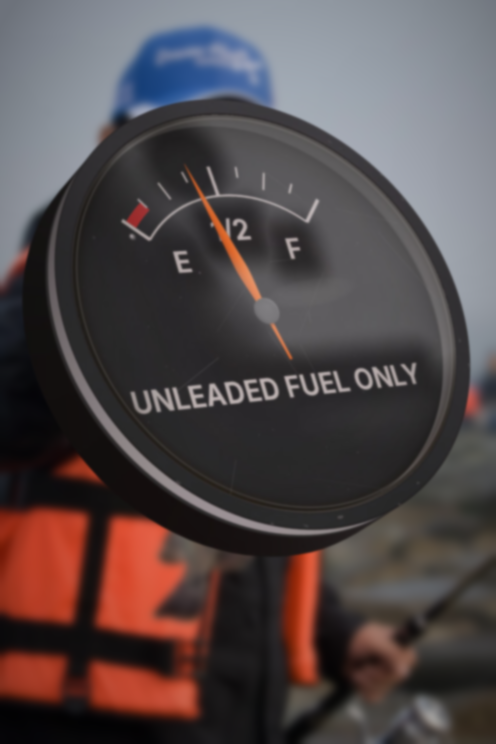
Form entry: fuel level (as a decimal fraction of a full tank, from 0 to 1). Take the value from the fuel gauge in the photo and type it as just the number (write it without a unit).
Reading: 0.375
